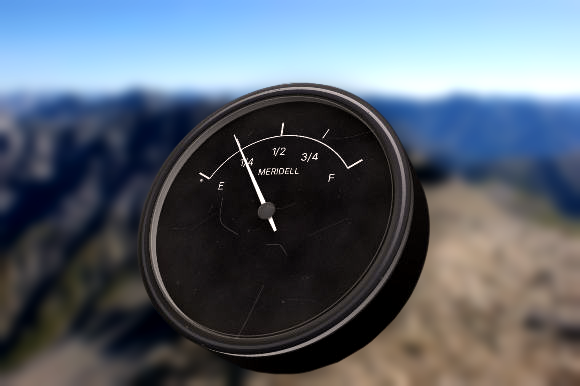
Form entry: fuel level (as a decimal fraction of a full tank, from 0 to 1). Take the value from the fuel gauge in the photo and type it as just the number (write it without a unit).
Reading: 0.25
